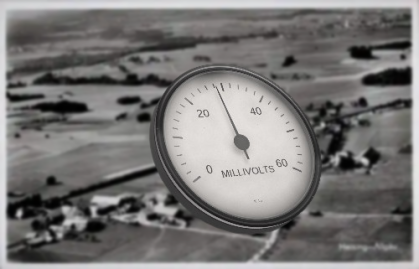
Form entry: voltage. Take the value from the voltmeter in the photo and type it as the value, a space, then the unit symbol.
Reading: 28 mV
